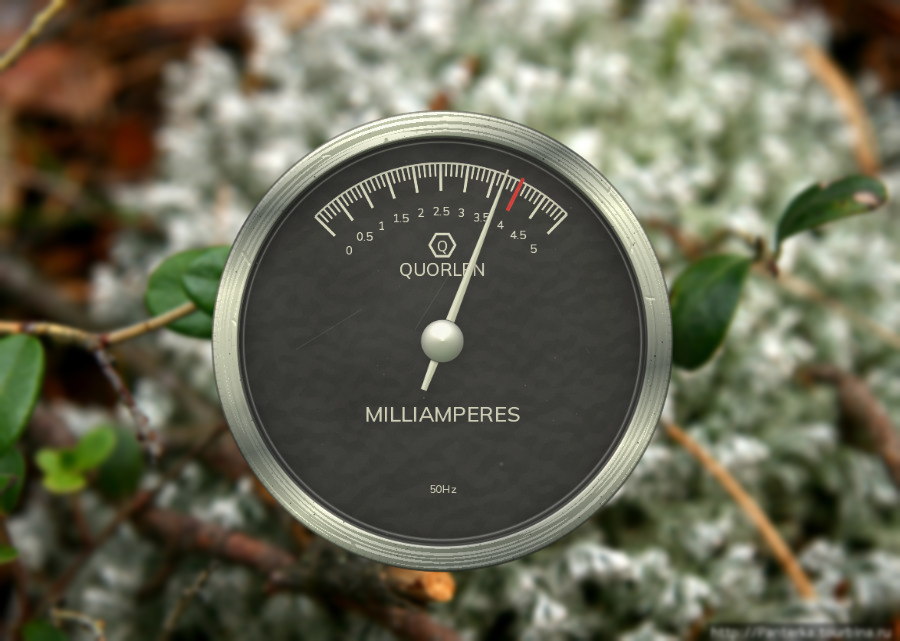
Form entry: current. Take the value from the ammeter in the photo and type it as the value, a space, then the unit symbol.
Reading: 3.7 mA
